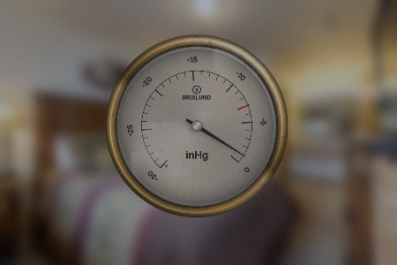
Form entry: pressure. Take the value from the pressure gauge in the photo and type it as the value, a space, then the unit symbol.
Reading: -1 inHg
